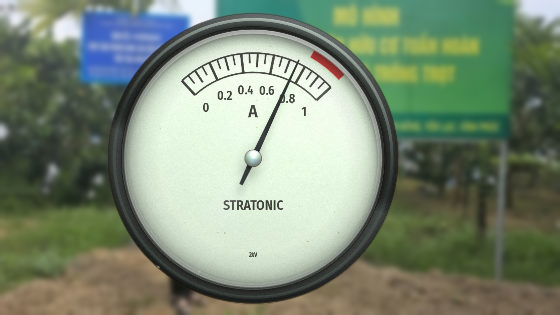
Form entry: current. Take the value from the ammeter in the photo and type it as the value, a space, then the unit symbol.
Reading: 0.75 A
